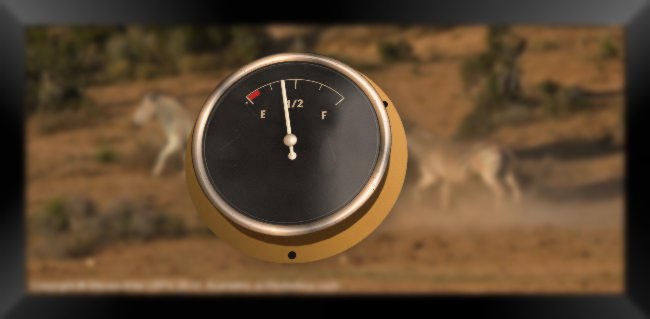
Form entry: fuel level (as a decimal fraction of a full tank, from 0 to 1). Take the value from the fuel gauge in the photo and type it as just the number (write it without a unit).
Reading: 0.375
